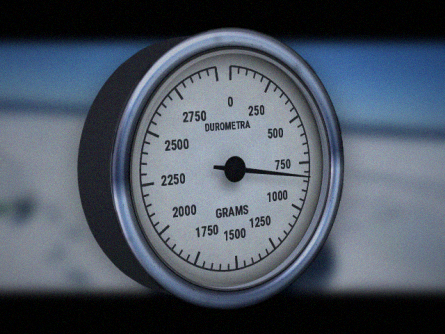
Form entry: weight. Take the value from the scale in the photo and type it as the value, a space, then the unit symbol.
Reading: 825 g
